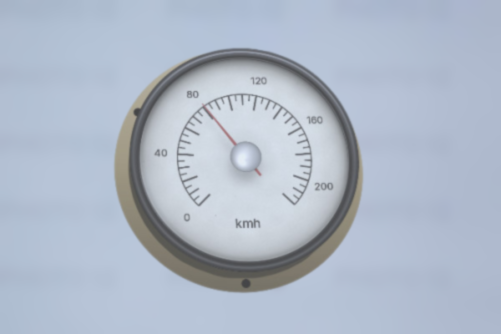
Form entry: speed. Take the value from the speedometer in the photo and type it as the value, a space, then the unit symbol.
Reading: 80 km/h
